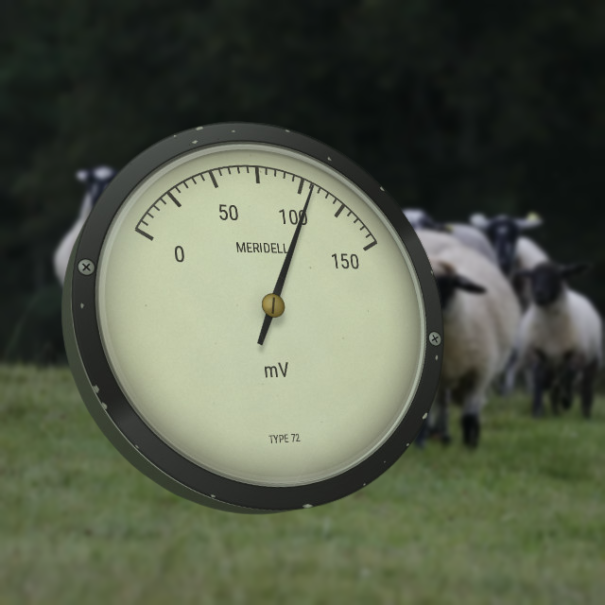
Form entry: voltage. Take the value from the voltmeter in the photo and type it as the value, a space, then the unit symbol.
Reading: 105 mV
